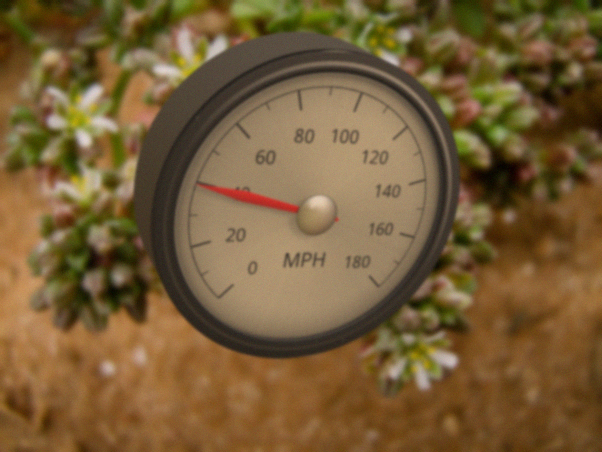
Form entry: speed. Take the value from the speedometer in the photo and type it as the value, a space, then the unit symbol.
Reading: 40 mph
